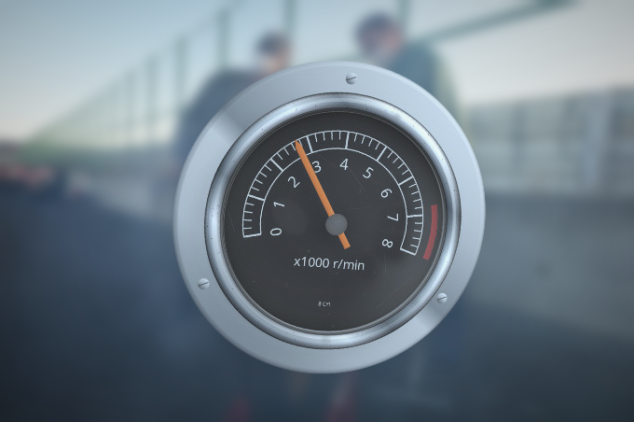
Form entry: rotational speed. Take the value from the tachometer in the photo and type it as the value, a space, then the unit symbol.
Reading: 2700 rpm
